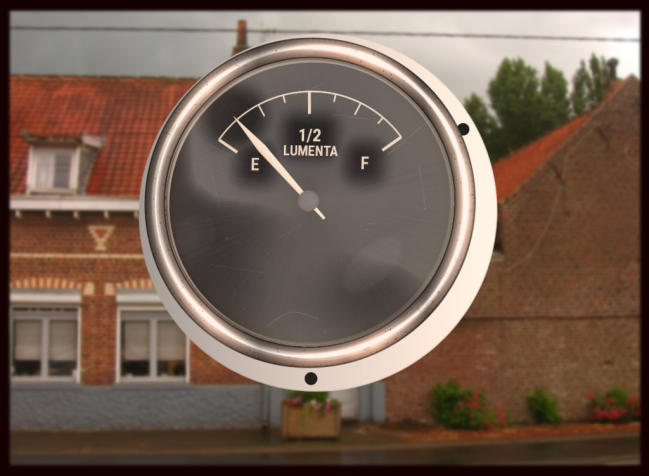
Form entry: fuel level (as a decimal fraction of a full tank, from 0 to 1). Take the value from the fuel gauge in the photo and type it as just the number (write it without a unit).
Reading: 0.125
